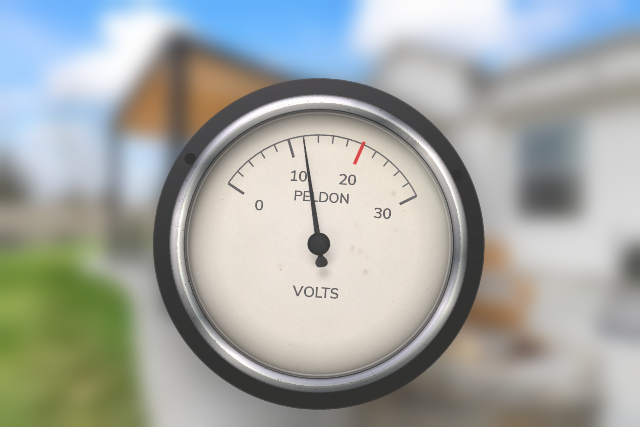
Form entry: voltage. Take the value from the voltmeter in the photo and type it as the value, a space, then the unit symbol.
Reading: 12 V
